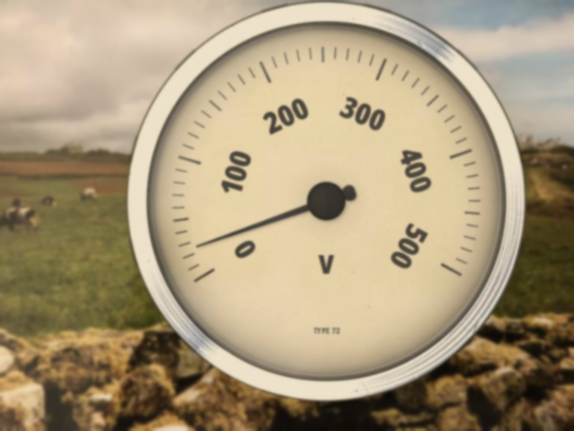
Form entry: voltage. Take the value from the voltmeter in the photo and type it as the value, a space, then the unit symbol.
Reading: 25 V
